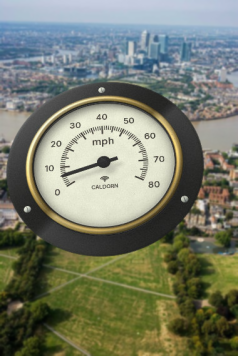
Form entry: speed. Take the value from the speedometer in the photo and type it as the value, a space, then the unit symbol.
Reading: 5 mph
